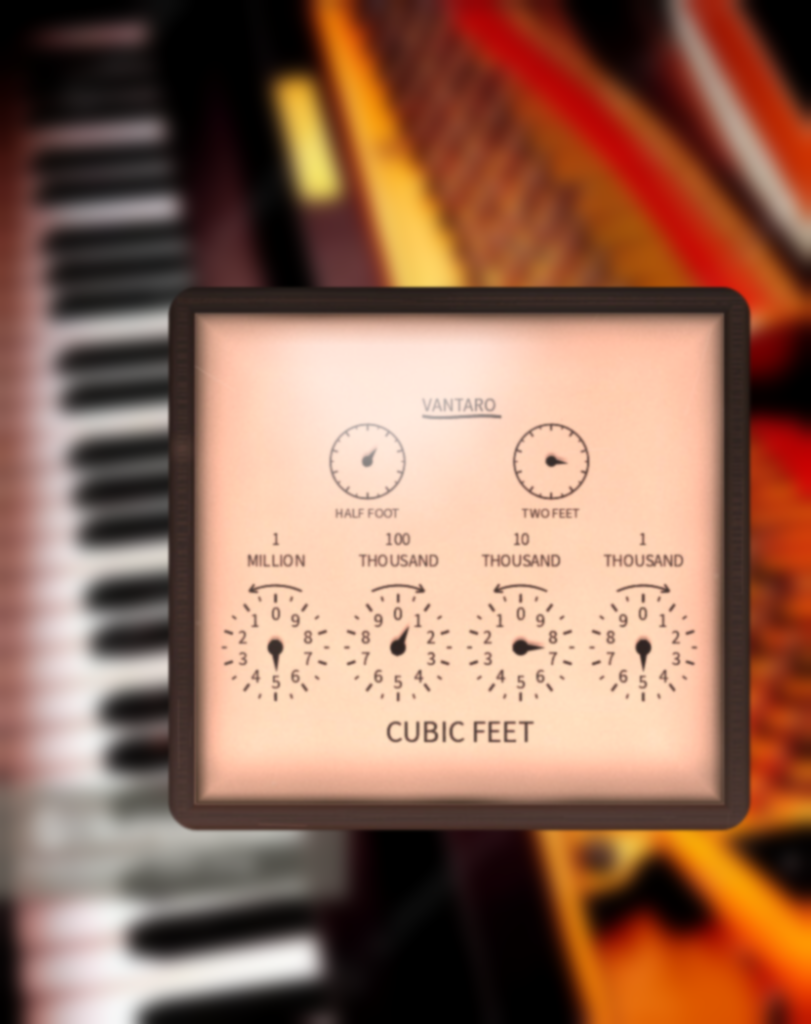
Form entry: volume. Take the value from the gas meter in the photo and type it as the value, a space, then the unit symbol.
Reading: 507500 ft³
